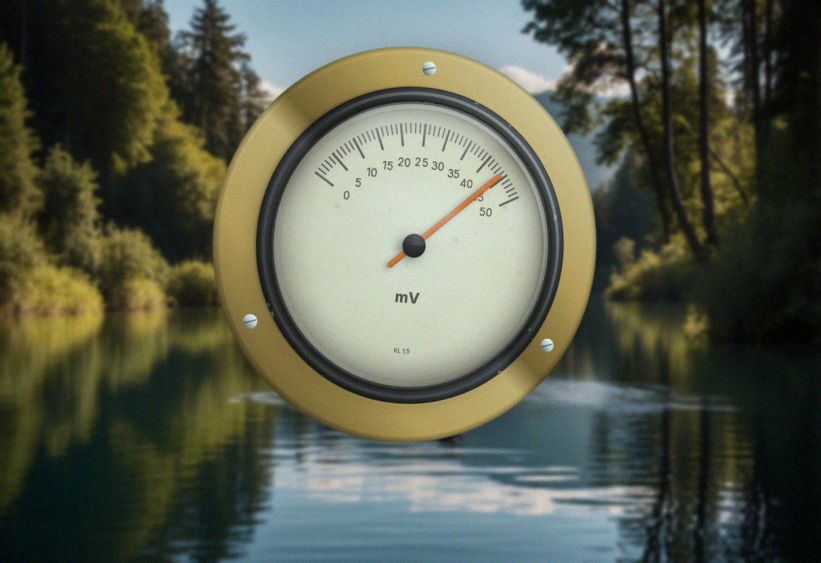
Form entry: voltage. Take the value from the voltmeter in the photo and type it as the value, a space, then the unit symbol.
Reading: 44 mV
